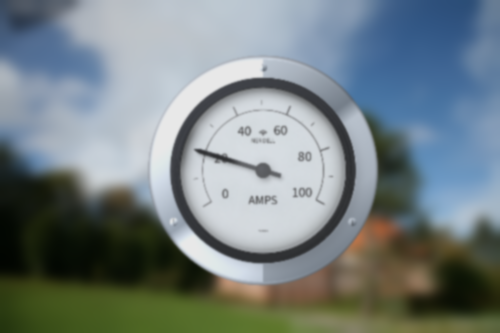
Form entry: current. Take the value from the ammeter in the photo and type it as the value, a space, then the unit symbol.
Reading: 20 A
